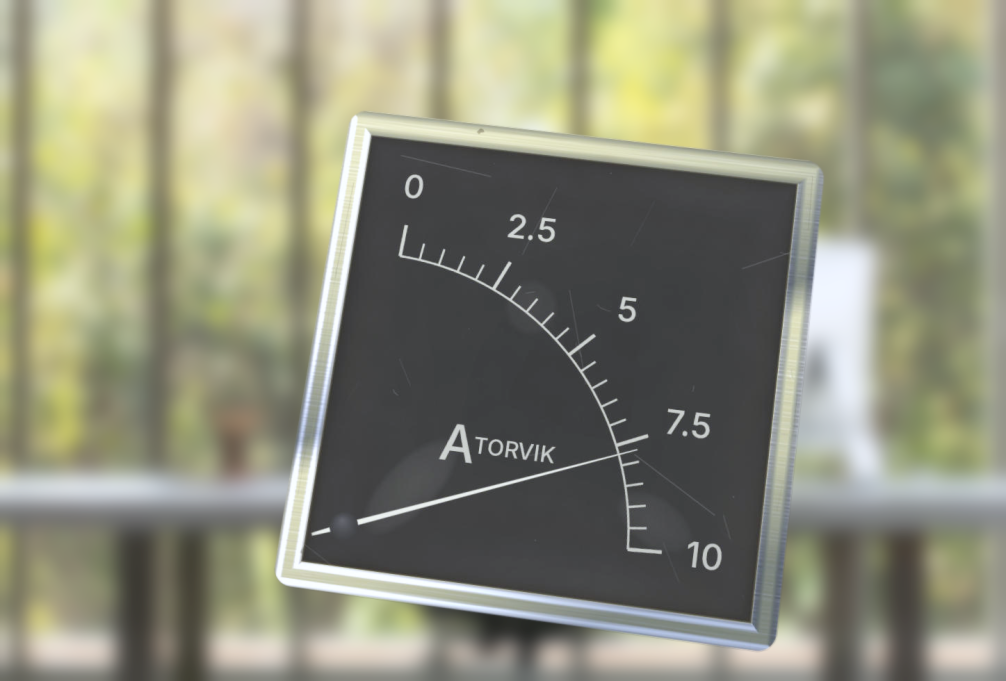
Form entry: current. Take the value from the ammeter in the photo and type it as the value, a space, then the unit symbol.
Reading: 7.75 A
